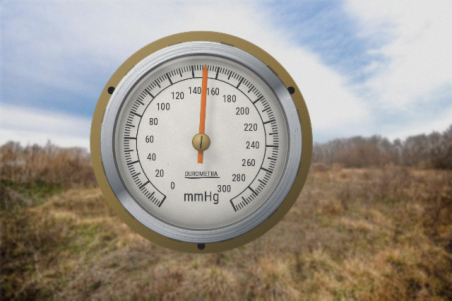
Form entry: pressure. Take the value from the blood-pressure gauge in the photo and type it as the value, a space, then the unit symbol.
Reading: 150 mmHg
